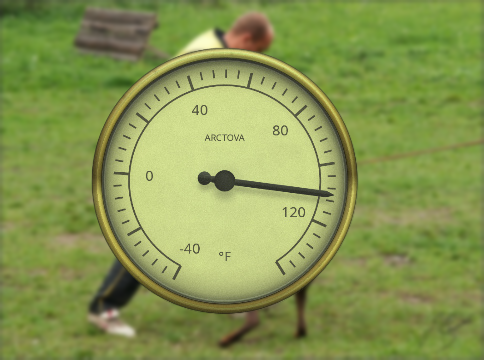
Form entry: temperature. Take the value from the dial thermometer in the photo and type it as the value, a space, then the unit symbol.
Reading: 110 °F
